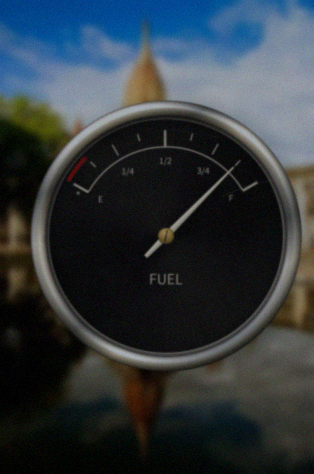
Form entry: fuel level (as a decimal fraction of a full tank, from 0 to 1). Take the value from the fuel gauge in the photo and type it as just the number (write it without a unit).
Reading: 0.875
